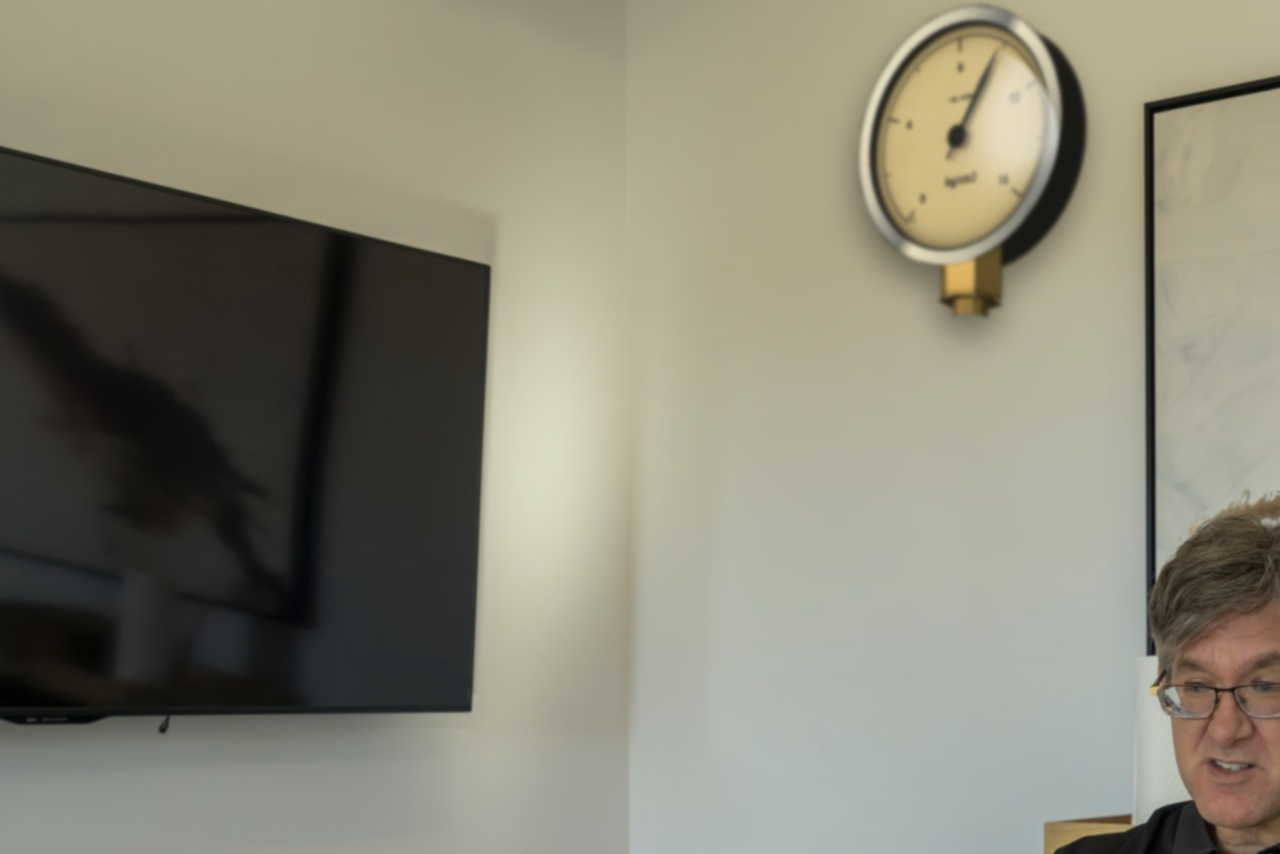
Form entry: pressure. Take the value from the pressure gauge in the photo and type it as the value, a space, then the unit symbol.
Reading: 10 kg/cm²
